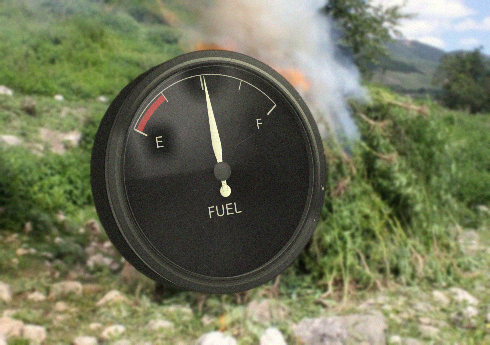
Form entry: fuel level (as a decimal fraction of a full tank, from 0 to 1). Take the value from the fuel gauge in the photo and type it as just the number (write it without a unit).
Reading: 0.5
